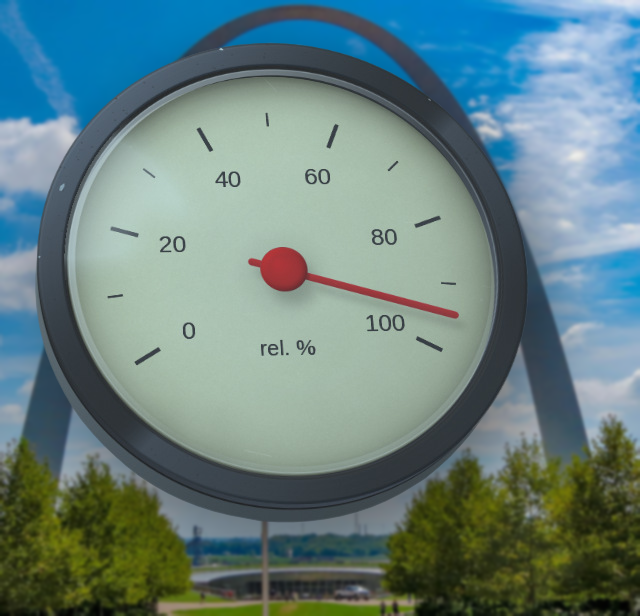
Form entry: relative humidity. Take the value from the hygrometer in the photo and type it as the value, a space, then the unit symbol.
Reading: 95 %
